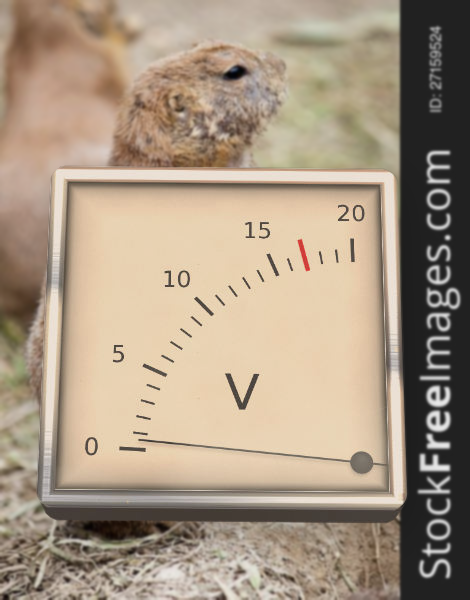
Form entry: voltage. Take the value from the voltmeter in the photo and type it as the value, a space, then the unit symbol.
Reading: 0.5 V
